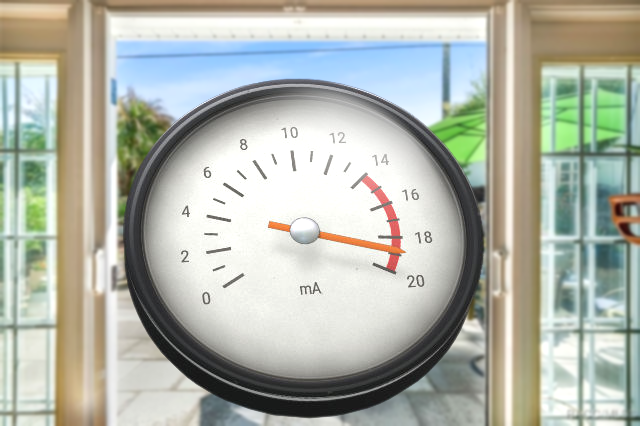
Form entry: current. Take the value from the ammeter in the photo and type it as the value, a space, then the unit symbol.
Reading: 19 mA
